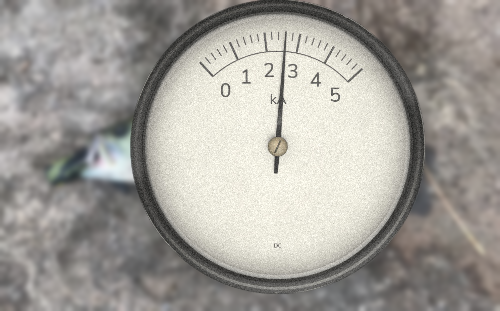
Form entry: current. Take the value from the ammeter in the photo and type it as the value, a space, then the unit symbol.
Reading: 2.6 kA
